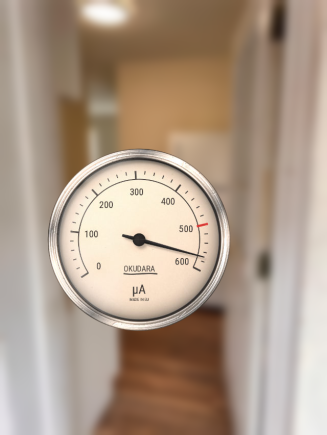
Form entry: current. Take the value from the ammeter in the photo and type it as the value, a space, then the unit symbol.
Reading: 570 µA
